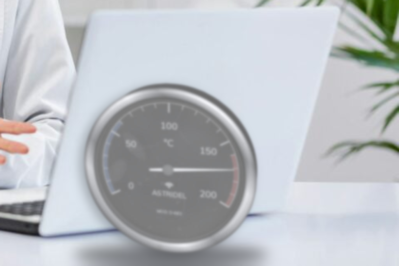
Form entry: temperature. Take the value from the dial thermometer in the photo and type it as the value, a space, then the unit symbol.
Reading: 170 °C
